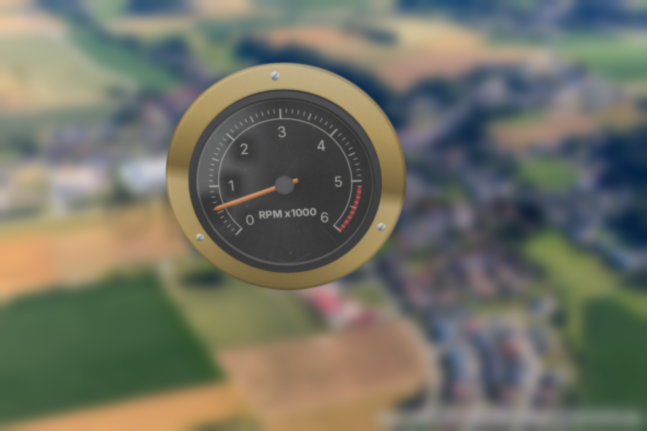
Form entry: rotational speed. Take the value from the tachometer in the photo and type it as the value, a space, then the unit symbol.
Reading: 600 rpm
